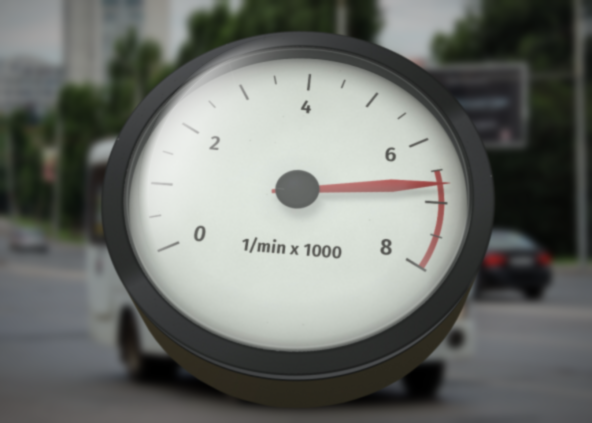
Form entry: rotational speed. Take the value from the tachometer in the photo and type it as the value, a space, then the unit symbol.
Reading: 6750 rpm
